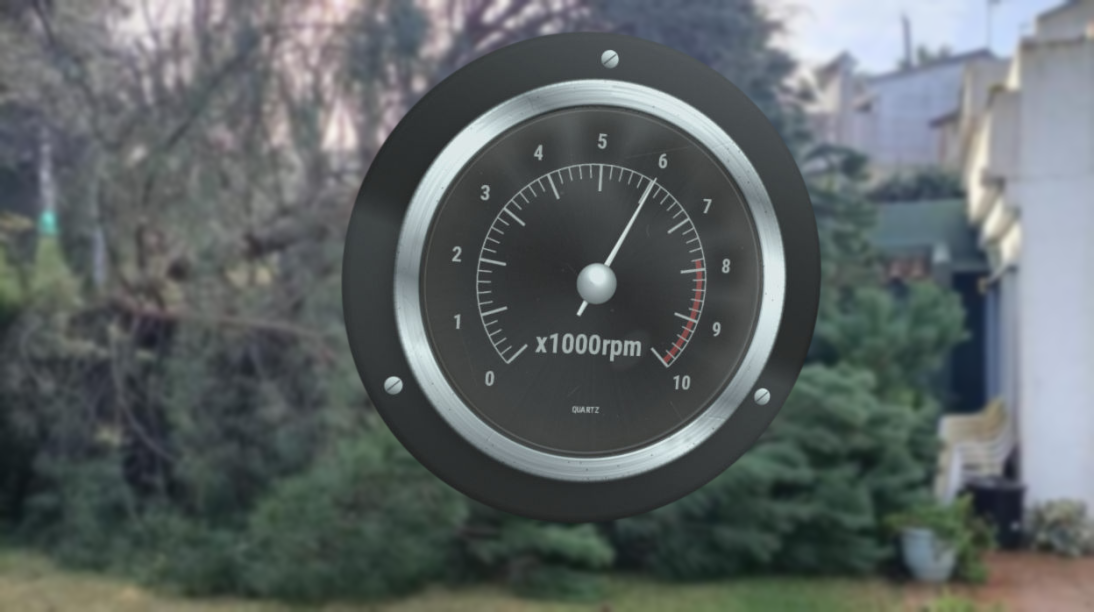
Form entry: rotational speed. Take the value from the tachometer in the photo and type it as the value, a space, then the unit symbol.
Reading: 6000 rpm
